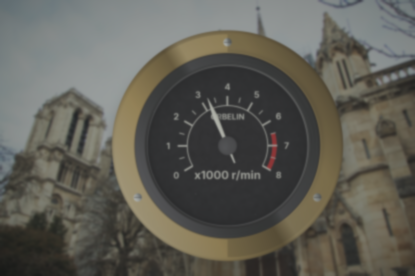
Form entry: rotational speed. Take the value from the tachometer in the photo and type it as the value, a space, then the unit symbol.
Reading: 3250 rpm
